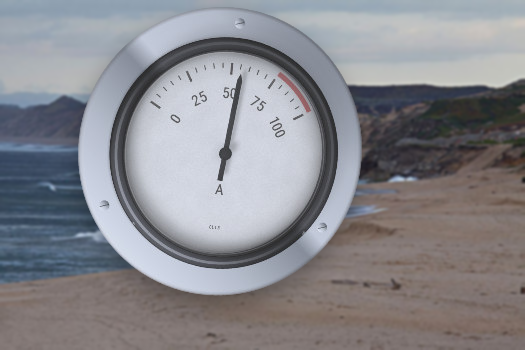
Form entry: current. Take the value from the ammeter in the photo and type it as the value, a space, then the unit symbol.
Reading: 55 A
